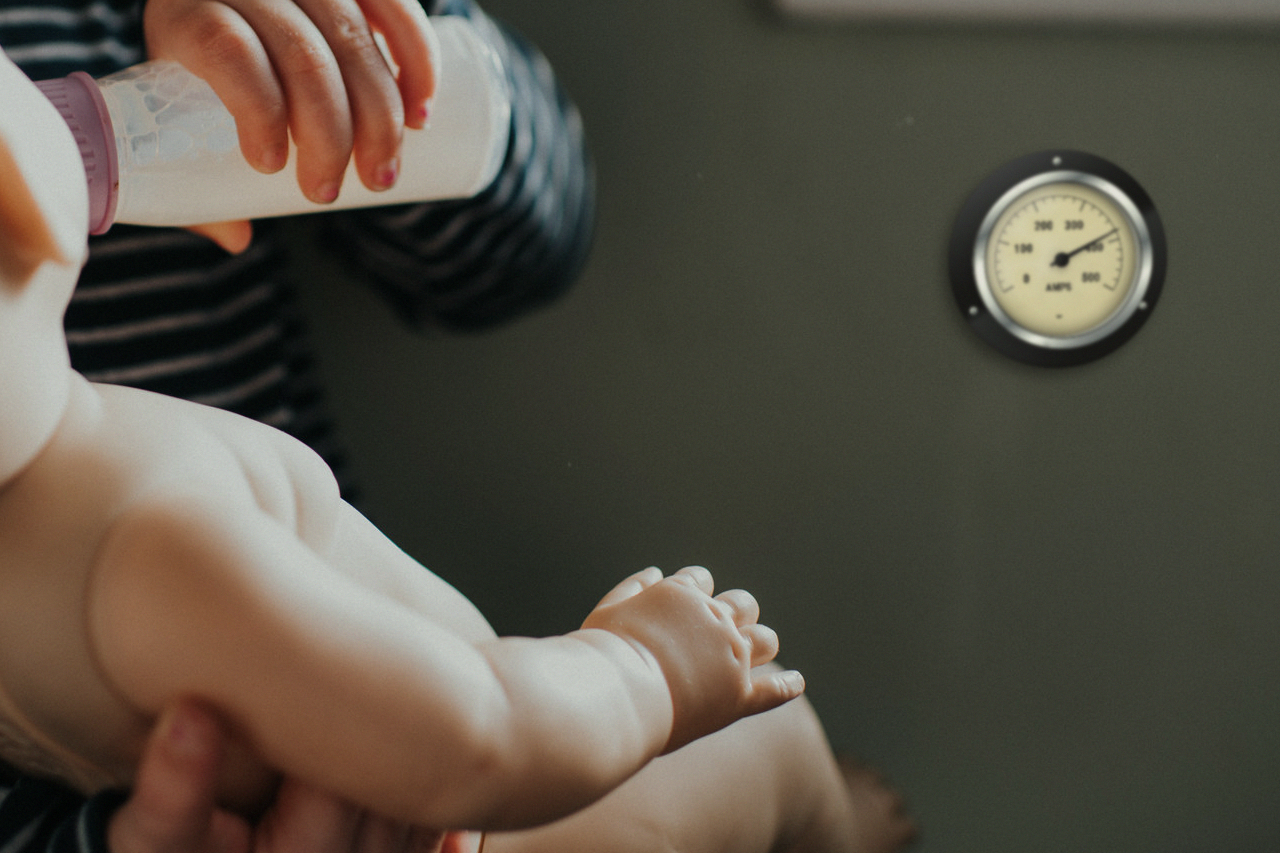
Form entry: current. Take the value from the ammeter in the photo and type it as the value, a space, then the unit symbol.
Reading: 380 A
